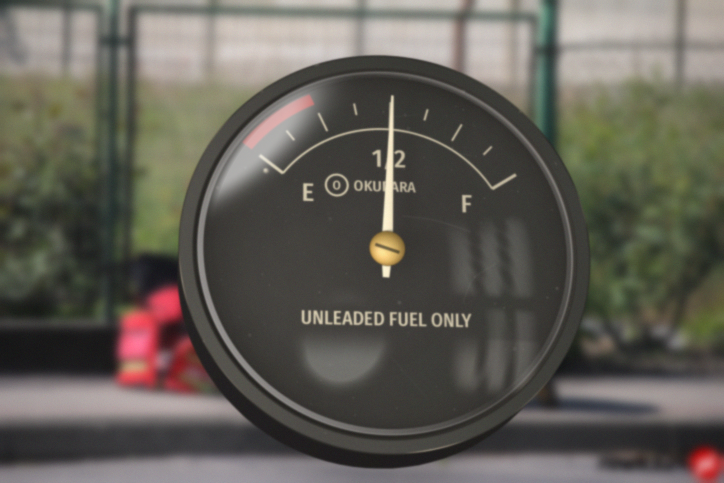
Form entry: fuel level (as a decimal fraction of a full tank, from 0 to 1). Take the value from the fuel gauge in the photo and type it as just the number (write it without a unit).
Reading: 0.5
